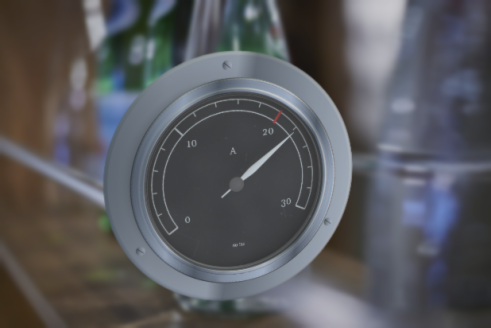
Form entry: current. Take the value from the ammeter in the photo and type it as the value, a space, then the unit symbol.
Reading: 22 A
